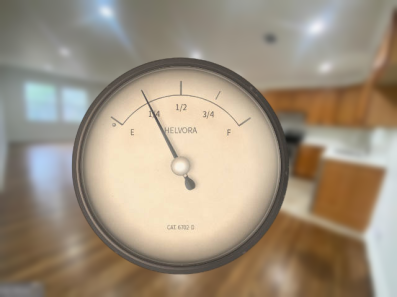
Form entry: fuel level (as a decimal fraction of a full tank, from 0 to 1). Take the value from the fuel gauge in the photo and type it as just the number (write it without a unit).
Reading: 0.25
